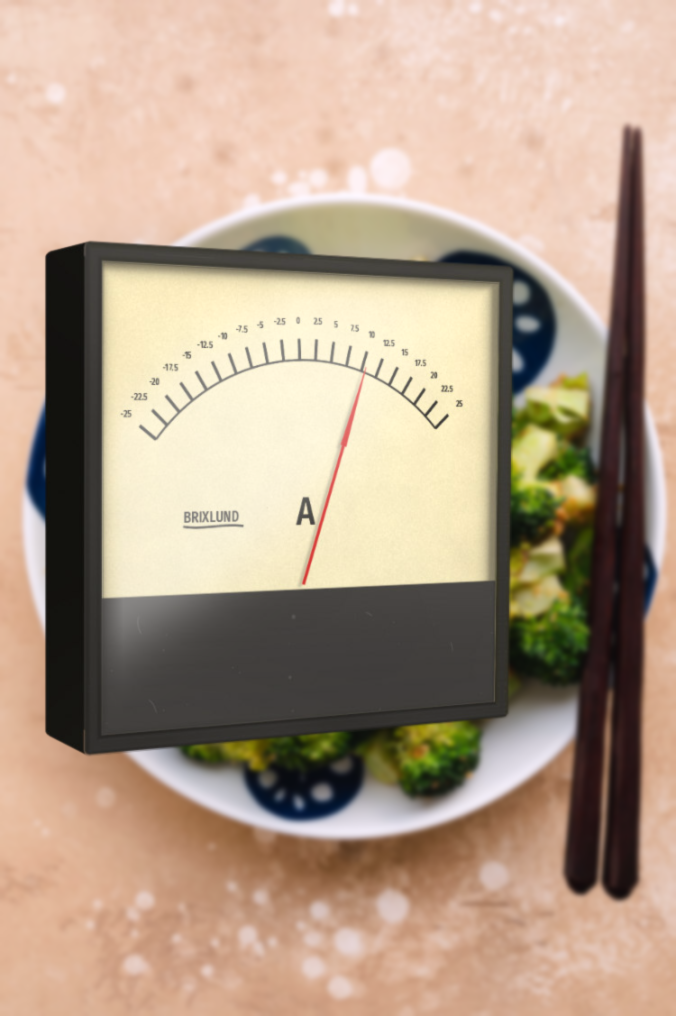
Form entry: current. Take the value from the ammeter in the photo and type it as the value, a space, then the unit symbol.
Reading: 10 A
